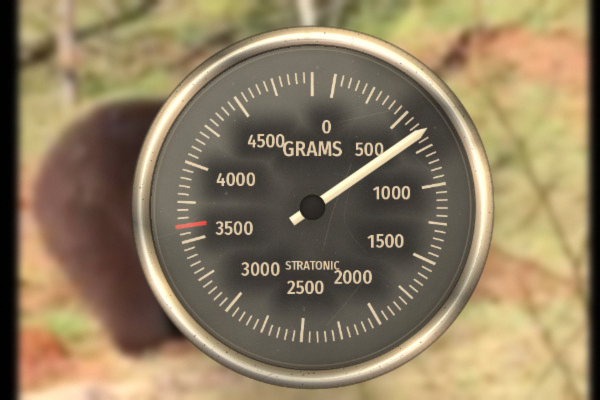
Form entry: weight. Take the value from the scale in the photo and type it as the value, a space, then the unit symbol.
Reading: 650 g
